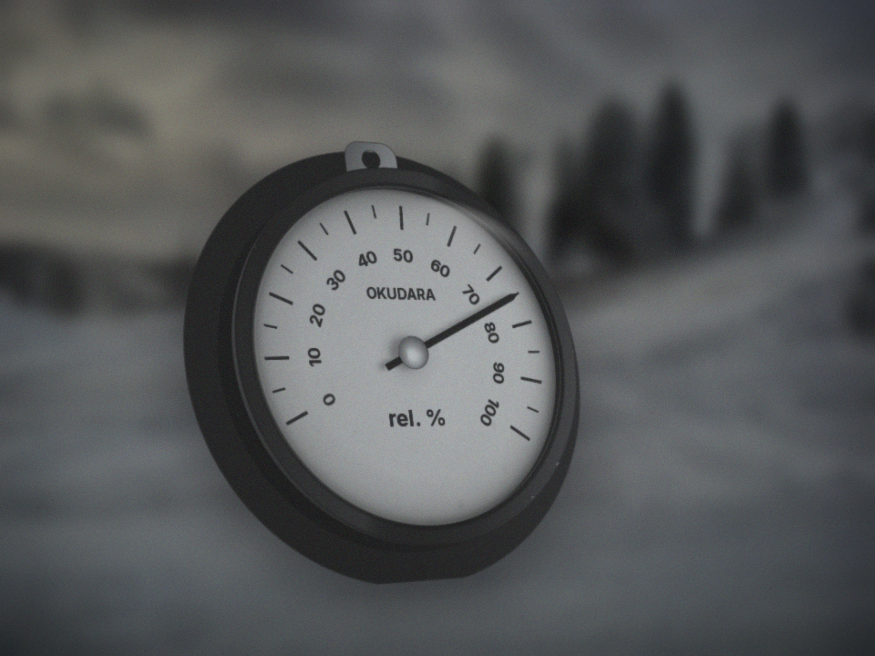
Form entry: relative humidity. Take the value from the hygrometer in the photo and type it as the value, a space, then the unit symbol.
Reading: 75 %
